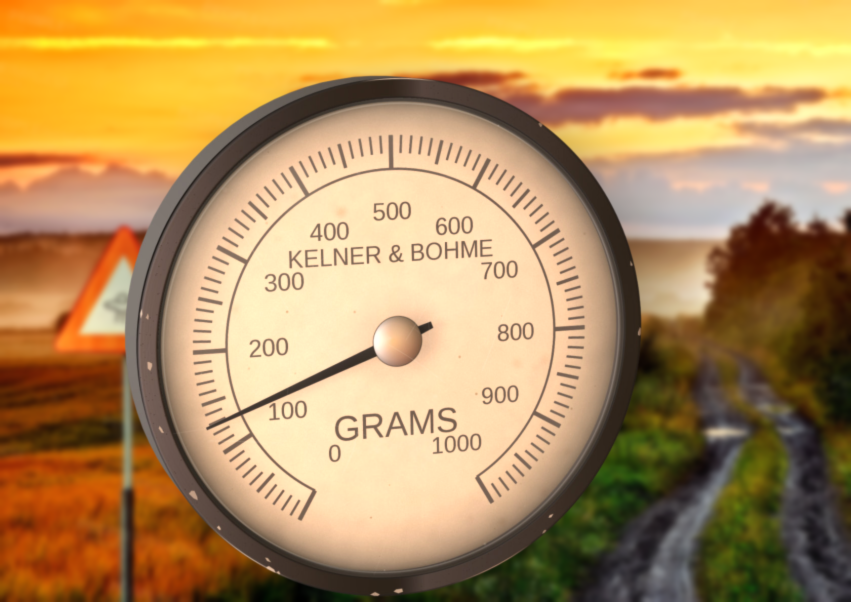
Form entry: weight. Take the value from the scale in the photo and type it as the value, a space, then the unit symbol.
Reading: 130 g
